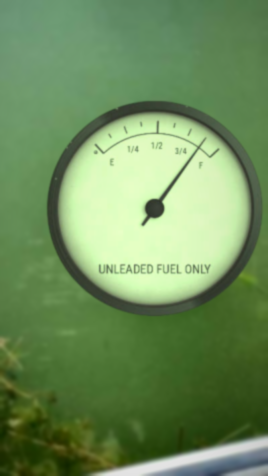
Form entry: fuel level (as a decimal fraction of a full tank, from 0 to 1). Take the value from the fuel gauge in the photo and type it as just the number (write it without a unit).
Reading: 0.875
